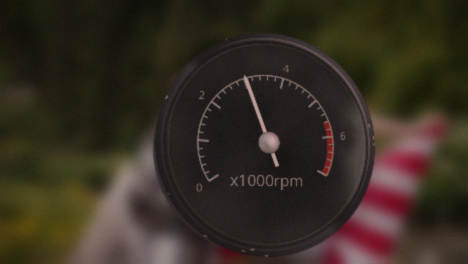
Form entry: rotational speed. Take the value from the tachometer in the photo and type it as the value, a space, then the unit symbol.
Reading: 3000 rpm
